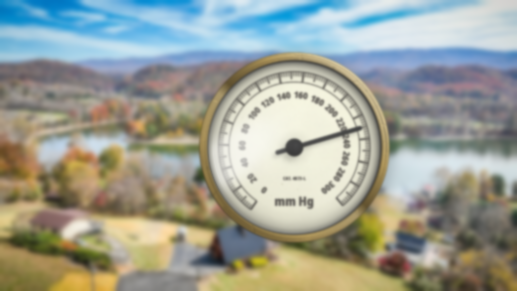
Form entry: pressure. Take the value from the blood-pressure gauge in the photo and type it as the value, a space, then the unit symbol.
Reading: 230 mmHg
